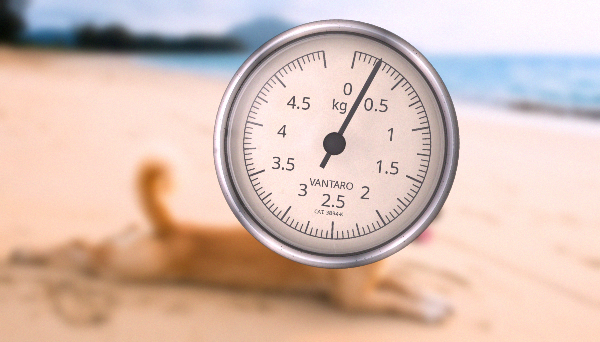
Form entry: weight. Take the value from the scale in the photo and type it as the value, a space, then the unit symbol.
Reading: 0.25 kg
